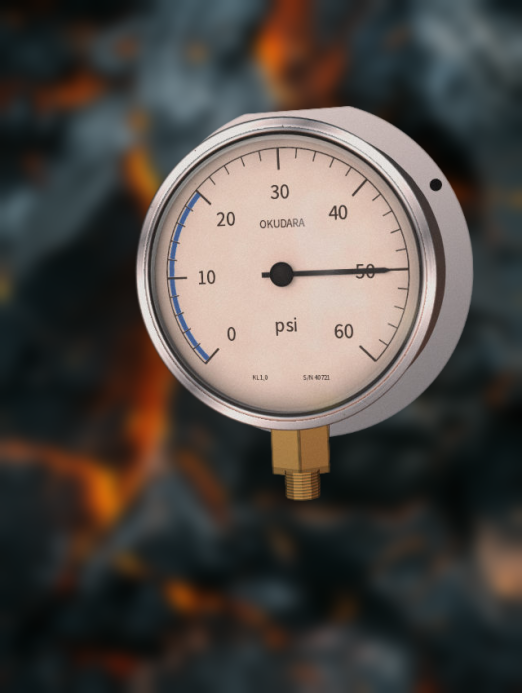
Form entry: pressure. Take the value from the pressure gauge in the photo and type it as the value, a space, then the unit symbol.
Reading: 50 psi
